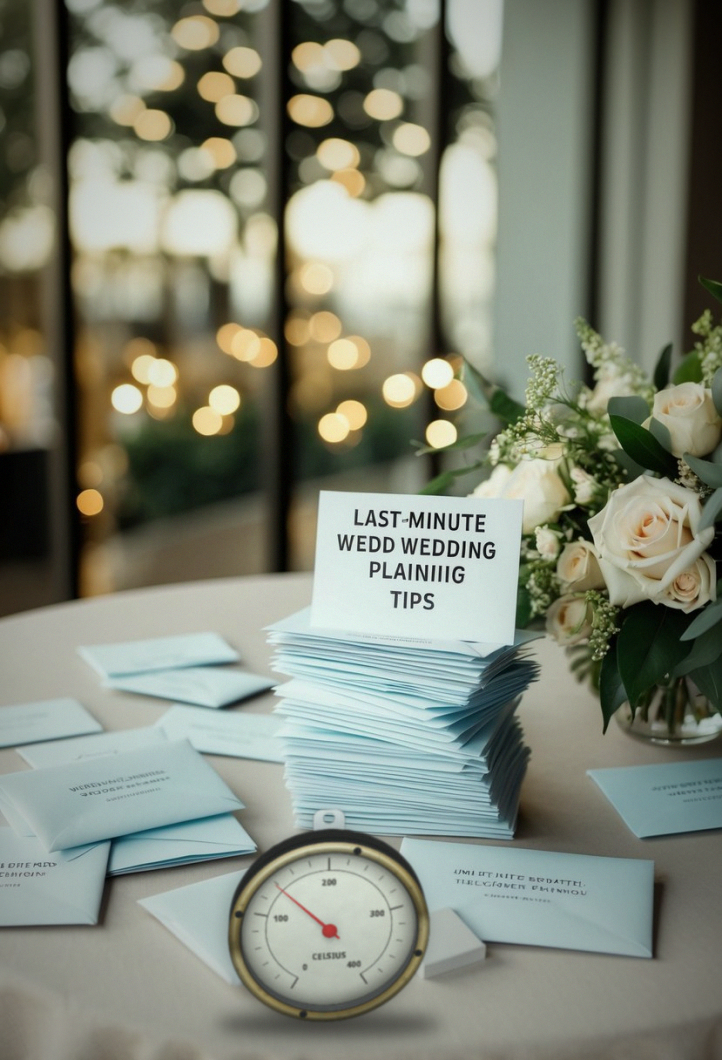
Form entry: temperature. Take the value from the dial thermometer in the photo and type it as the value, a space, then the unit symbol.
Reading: 140 °C
